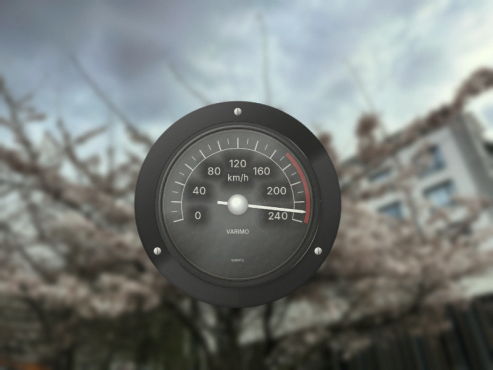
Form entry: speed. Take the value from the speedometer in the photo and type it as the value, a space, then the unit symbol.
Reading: 230 km/h
